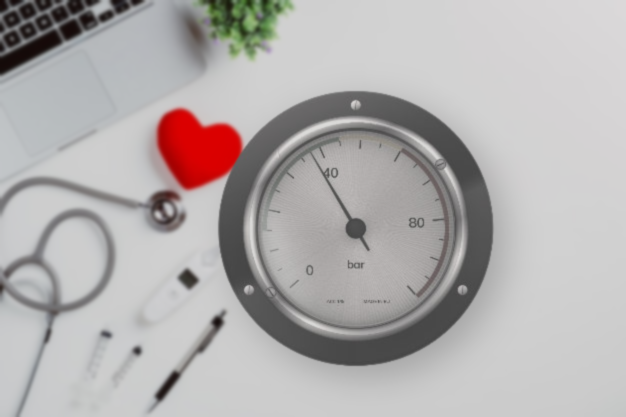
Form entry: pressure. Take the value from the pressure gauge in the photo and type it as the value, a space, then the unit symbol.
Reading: 37.5 bar
